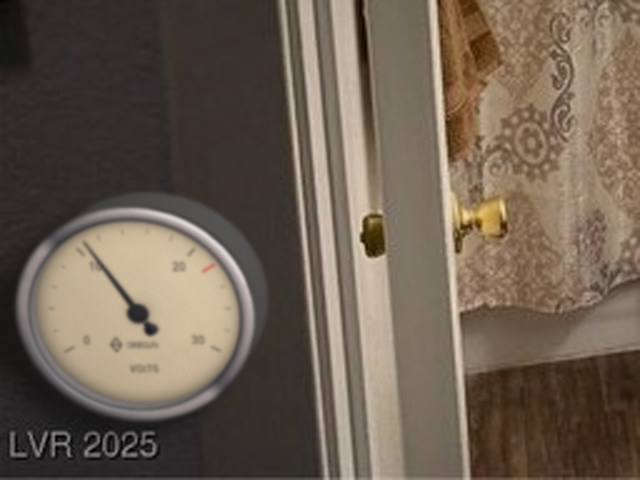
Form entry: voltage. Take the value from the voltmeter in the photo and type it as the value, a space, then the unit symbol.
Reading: 11 V
